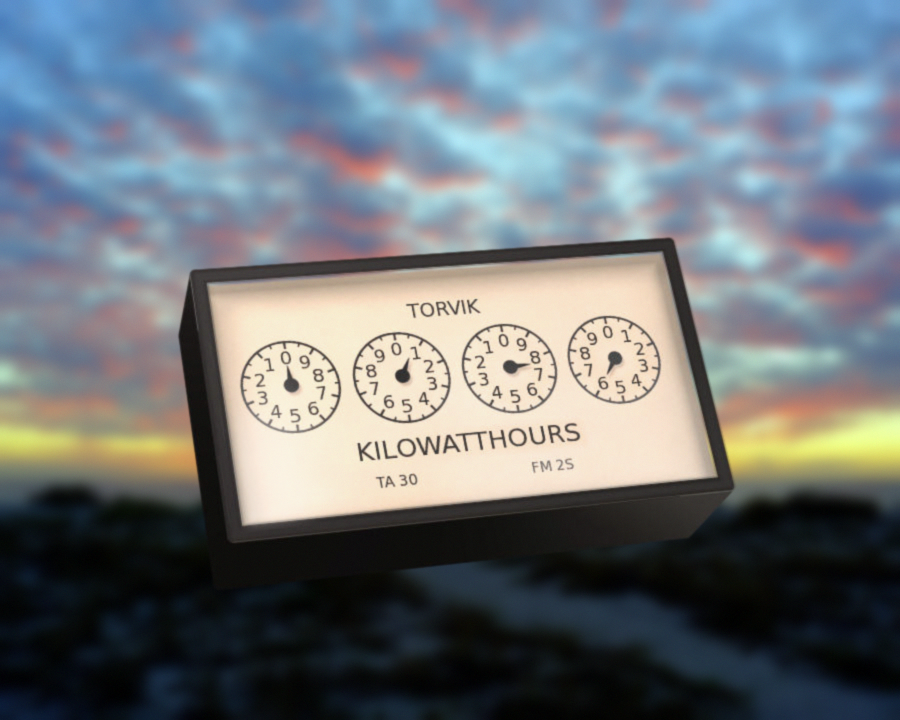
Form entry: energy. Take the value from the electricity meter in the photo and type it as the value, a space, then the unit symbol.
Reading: 76 kWh
